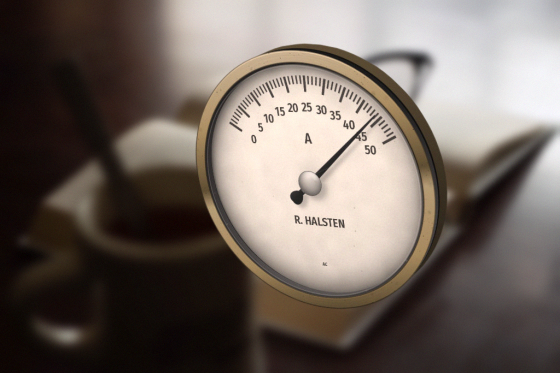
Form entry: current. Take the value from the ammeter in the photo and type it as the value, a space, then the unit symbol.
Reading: 44 A
